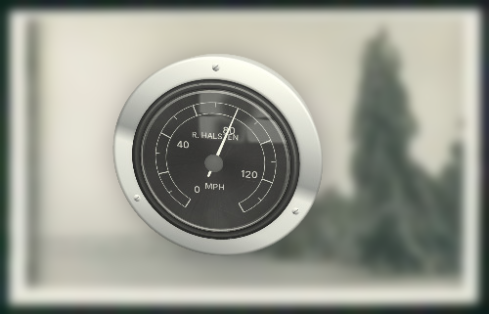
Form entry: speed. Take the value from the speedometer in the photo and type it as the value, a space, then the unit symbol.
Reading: 80 mph
